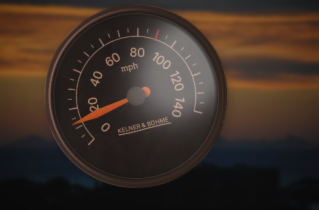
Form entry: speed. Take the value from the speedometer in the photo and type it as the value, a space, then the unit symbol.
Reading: 12.5 mph
